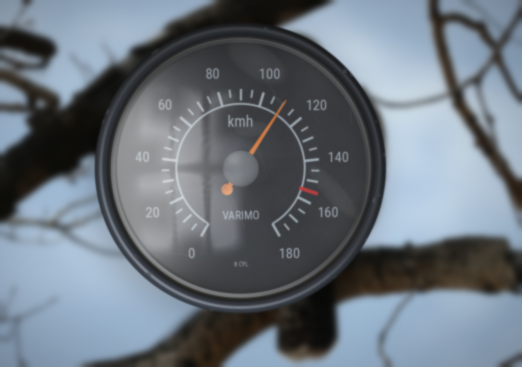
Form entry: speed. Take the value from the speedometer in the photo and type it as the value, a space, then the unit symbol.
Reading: 110 km/h
